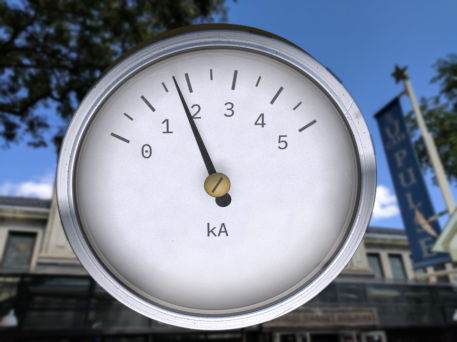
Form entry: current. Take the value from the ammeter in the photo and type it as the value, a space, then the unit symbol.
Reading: 1.75 kA
